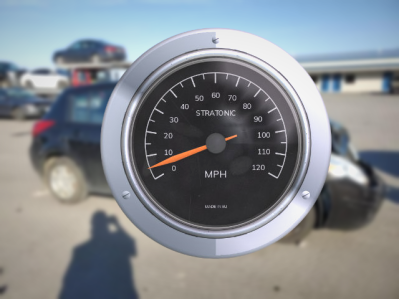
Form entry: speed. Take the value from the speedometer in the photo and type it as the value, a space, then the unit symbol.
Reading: 5 mph
